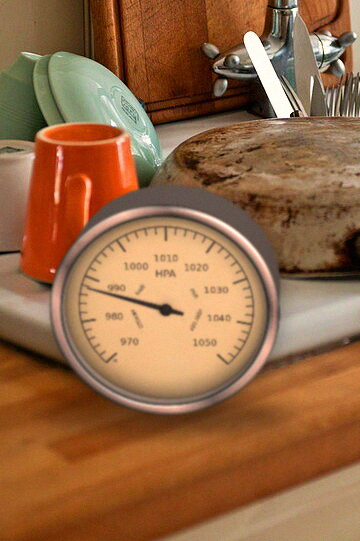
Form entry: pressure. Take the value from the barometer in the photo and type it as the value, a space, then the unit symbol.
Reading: 988 hPa
